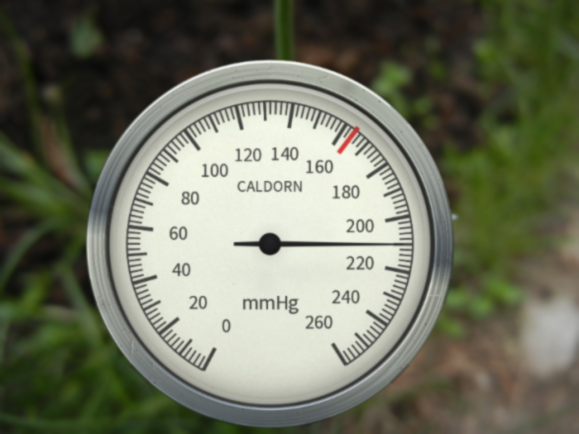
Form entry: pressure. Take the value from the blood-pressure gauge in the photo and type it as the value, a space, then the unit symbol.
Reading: 210 mmHg
